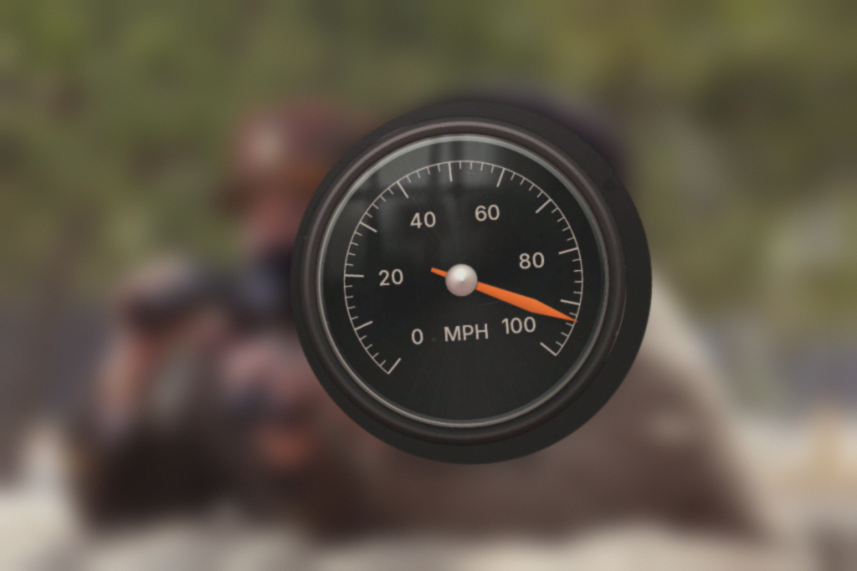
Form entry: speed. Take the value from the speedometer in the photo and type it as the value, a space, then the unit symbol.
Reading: 93 mph
